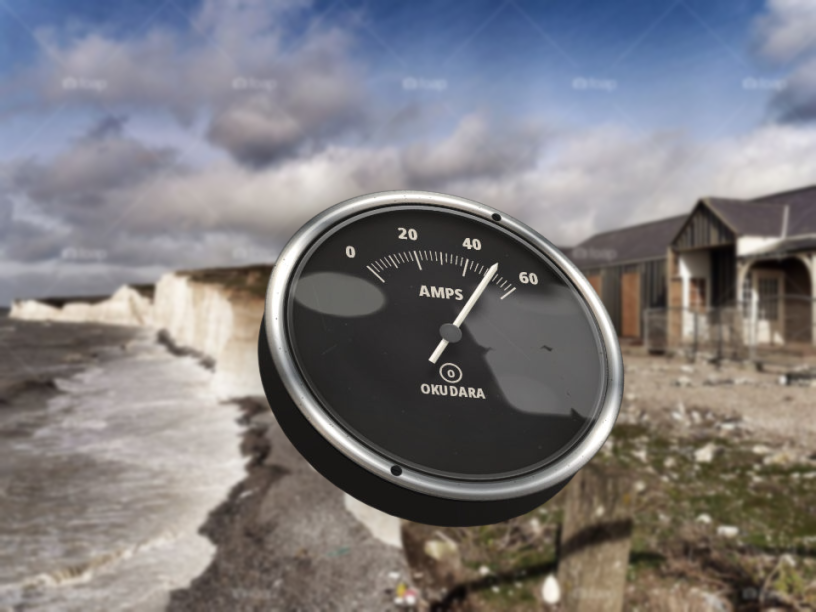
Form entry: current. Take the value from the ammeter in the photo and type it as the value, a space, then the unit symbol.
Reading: 50 A
